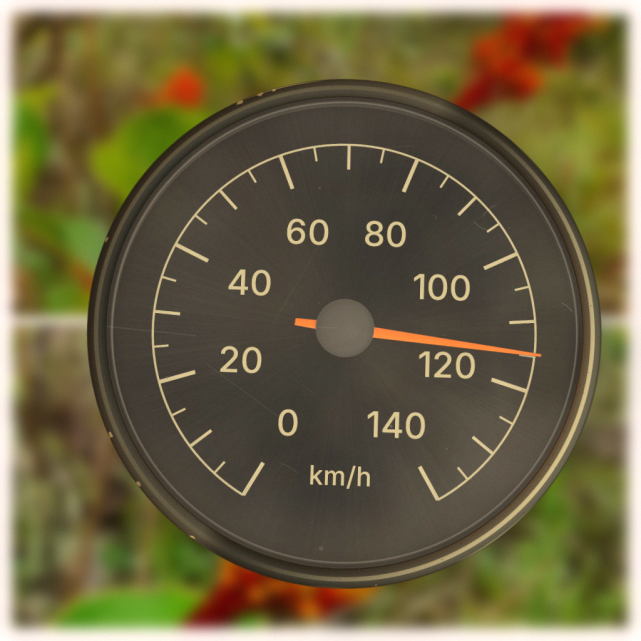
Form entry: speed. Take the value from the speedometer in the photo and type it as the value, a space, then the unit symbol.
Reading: 115 km/h
